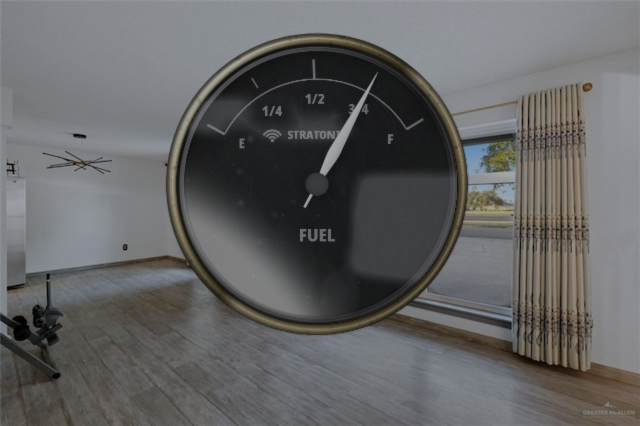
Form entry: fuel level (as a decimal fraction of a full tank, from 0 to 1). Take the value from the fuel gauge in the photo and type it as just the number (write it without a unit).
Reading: 0.75
